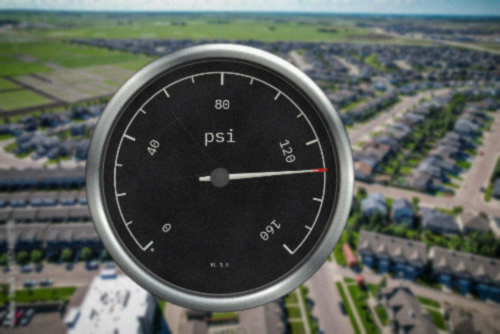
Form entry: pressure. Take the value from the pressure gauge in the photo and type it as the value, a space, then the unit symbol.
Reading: 130 psi
